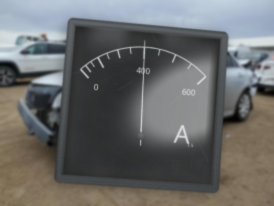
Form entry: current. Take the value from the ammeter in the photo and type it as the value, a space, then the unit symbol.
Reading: 400 A
